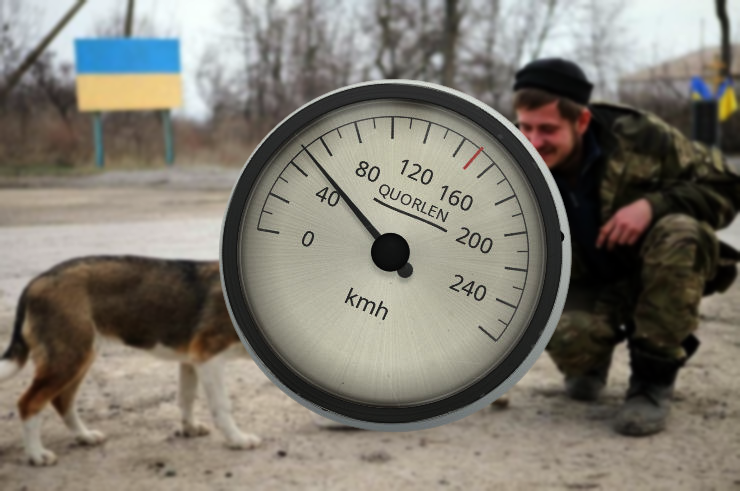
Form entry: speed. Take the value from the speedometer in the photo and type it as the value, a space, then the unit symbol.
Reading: 50 km/h
